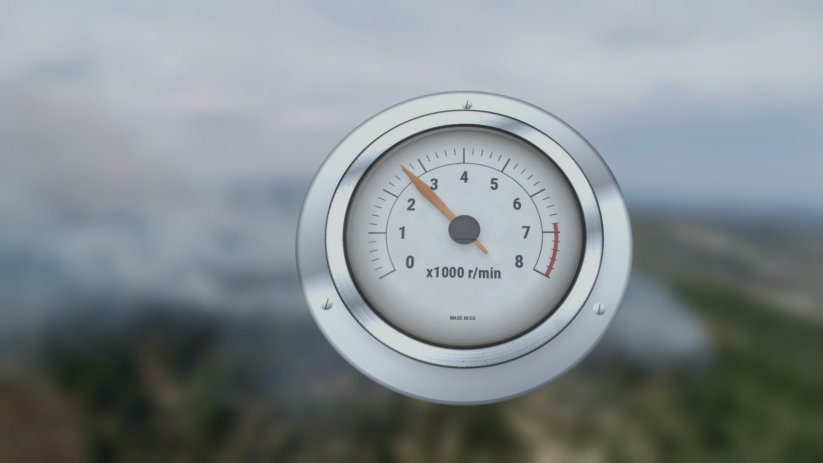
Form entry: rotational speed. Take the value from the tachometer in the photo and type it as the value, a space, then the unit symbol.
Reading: 2600 rpm
